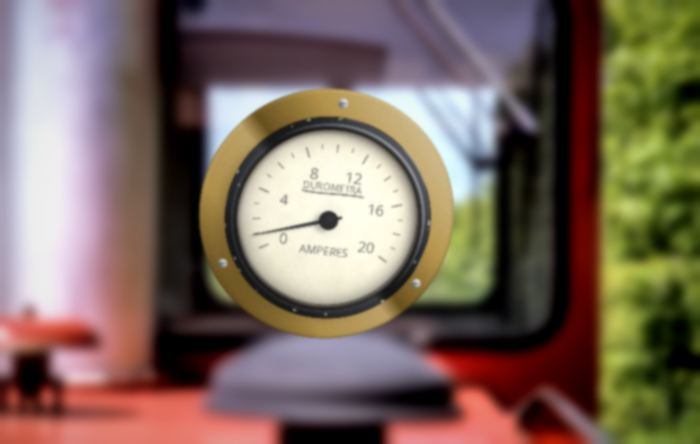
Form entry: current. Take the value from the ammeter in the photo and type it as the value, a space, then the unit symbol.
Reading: 1 A
